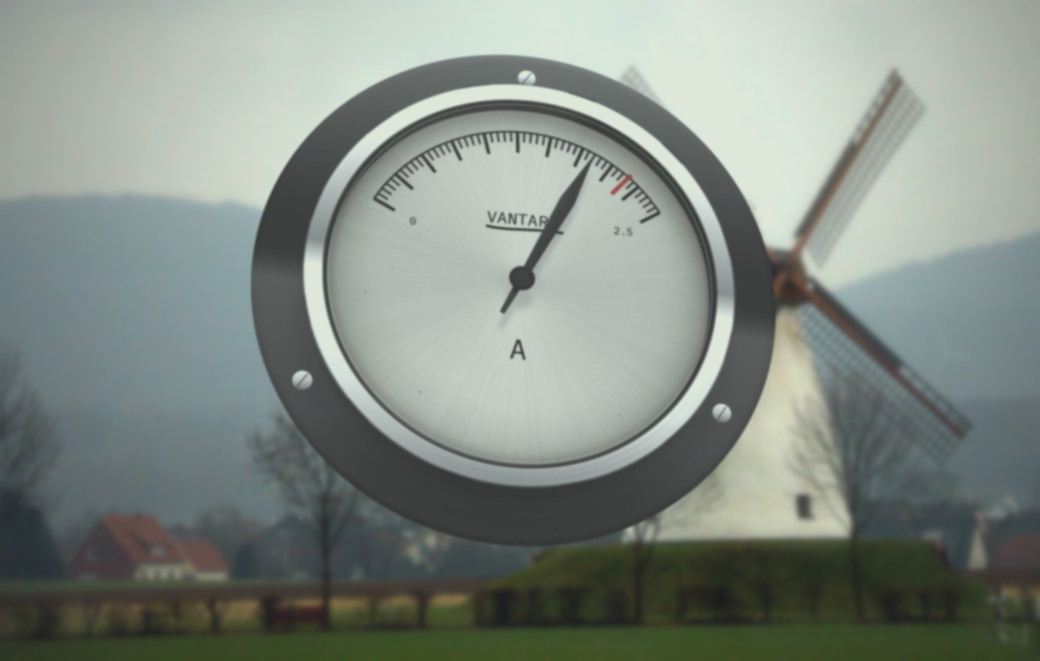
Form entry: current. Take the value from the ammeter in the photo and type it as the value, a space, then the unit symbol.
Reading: 1.85 A
